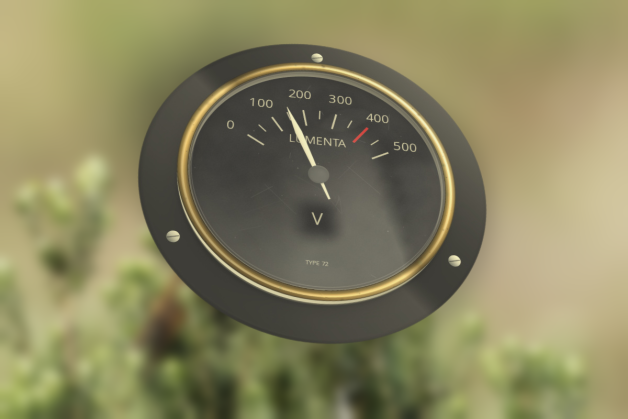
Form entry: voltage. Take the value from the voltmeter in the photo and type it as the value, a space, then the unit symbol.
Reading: 150 V
